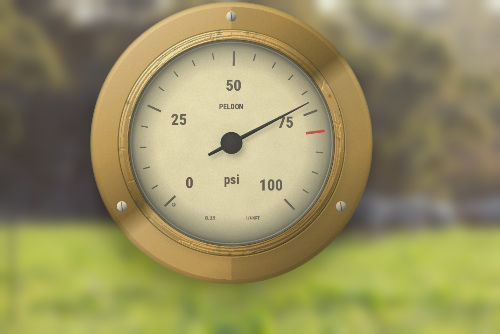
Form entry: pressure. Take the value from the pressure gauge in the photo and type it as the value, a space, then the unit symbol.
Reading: 72.5 psi
